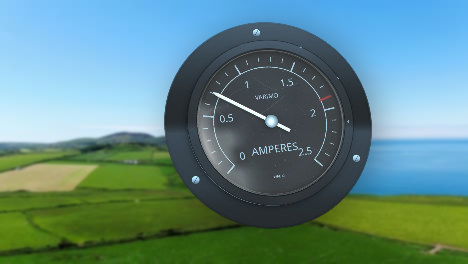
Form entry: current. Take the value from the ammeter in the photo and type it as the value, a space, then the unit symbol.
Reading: 0.7 A
